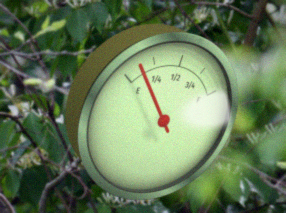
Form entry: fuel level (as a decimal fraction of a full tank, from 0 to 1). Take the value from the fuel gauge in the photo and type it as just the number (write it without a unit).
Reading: 0.125
